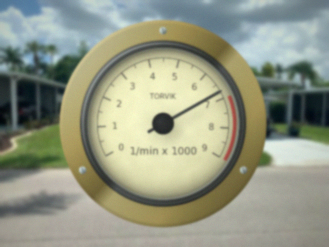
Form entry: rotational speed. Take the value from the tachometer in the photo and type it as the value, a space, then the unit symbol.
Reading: 6750 rpm
